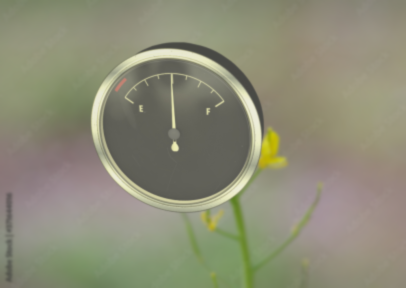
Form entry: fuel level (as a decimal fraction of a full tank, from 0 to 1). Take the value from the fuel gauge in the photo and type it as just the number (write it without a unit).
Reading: 0.5
